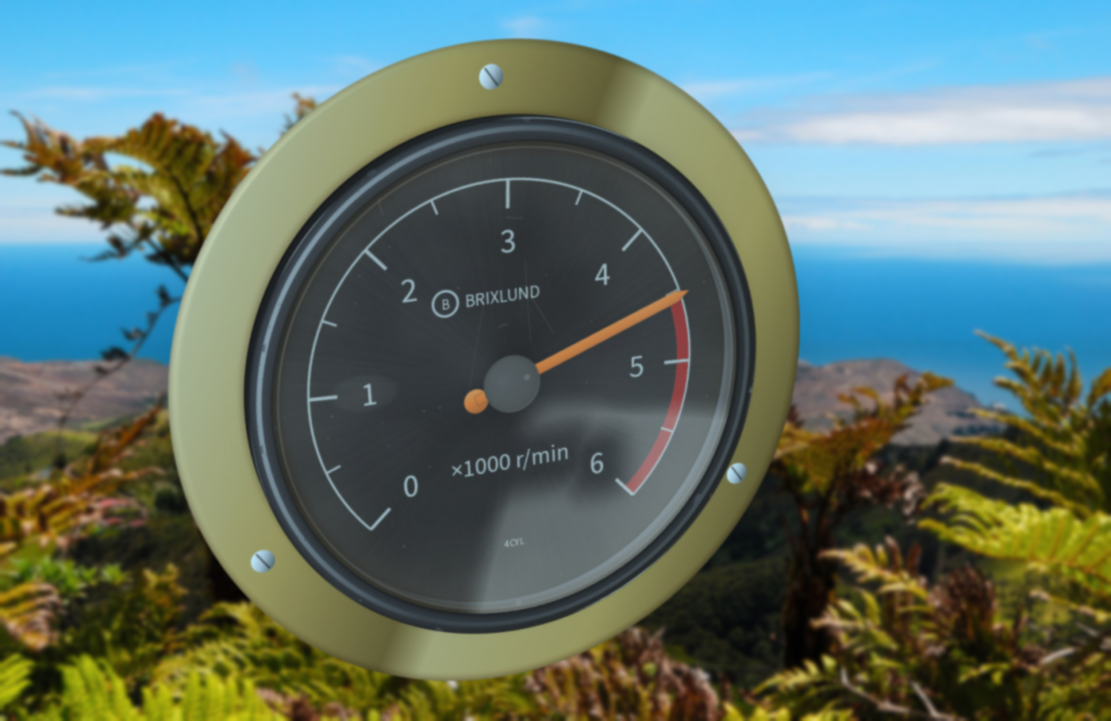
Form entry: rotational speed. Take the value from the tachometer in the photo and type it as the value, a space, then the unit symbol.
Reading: 4500 rpm
